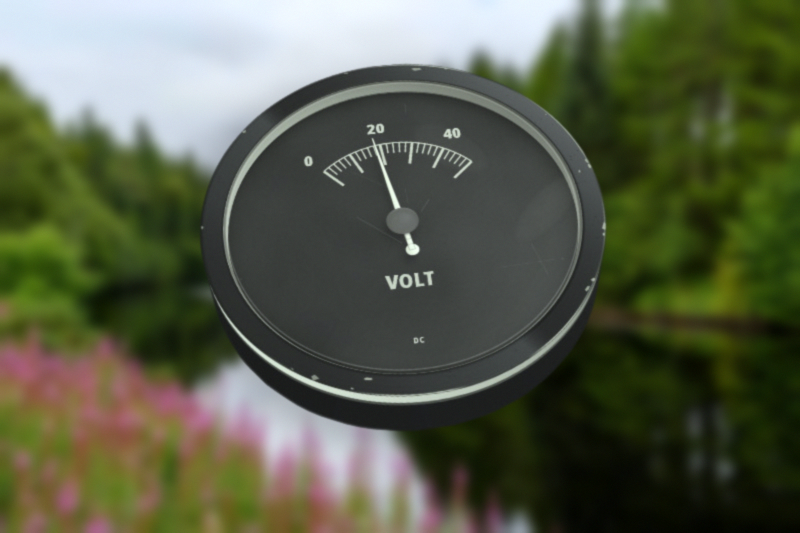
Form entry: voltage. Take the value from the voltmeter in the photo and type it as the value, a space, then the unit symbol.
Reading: 18 V
